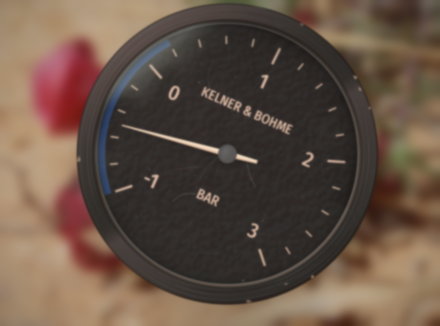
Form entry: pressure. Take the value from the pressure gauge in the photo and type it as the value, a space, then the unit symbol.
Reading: -0.5 bar
